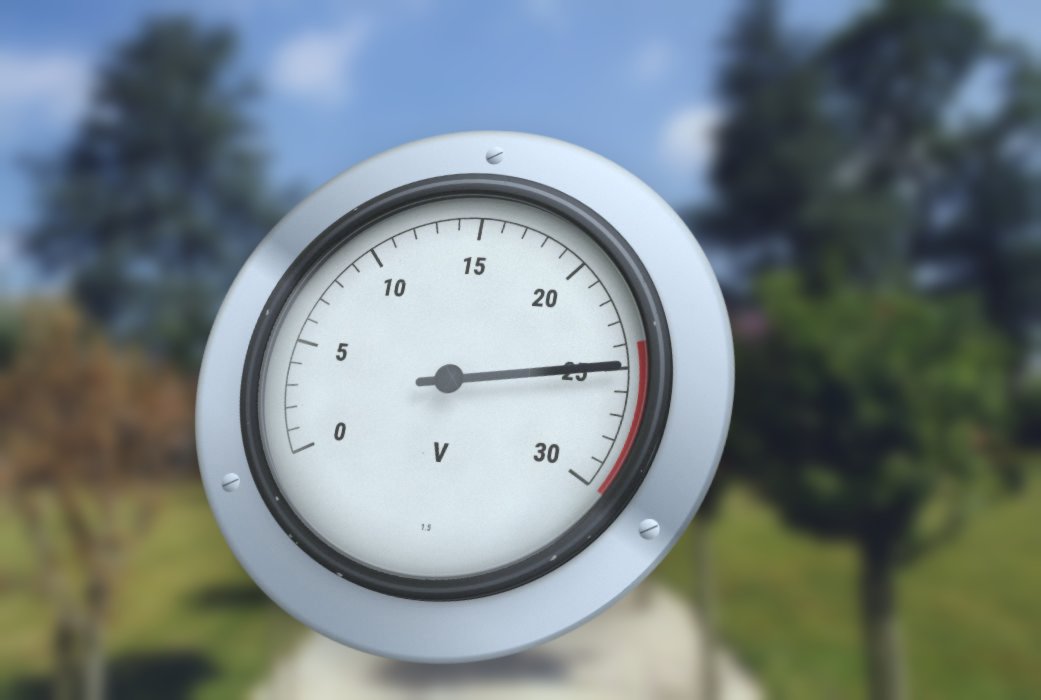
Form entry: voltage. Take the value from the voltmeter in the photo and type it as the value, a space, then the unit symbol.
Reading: 25 V
